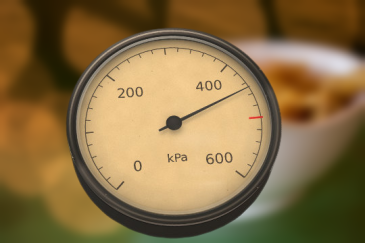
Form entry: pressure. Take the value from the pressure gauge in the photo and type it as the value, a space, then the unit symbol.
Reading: 450 kPa
